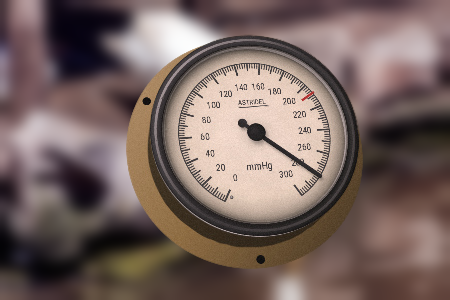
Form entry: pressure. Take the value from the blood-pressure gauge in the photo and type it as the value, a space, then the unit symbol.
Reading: 280 mmHg
